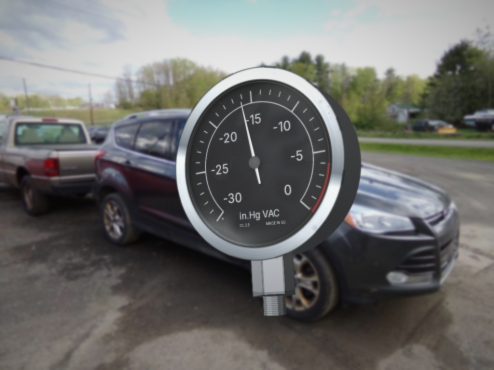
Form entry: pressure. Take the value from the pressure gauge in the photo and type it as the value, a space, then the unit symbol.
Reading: -16 inHg
